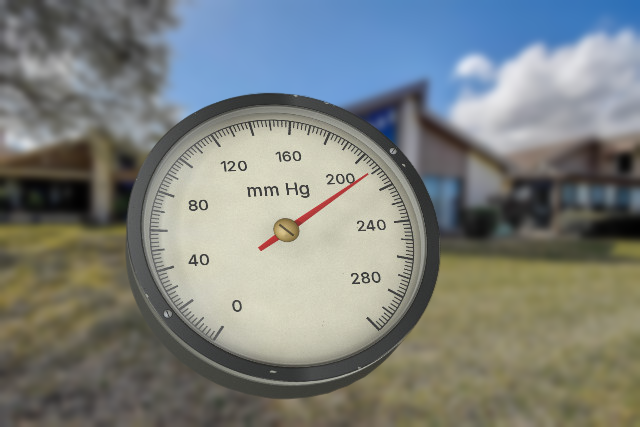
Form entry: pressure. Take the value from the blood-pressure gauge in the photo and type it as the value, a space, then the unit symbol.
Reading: 210 mmHg
